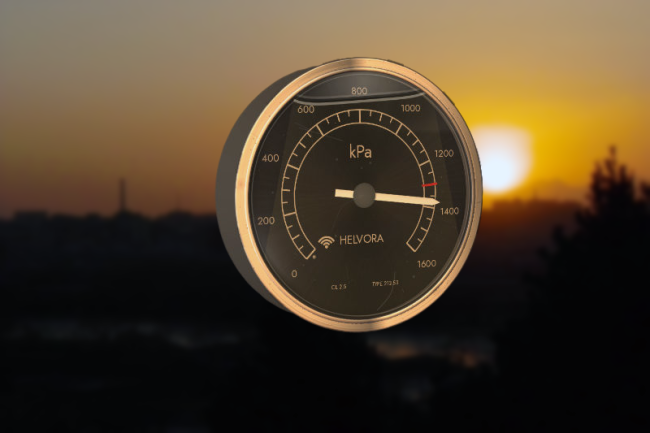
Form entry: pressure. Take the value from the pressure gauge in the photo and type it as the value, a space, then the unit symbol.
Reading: 1375 kPa
